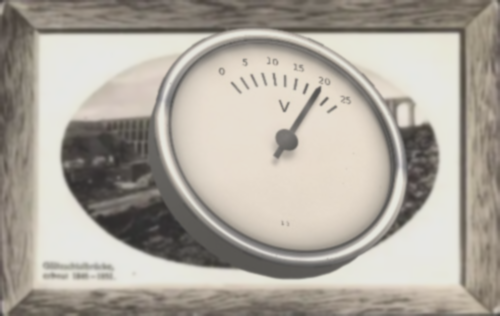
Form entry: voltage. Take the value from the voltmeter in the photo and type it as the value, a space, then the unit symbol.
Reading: 20 V
